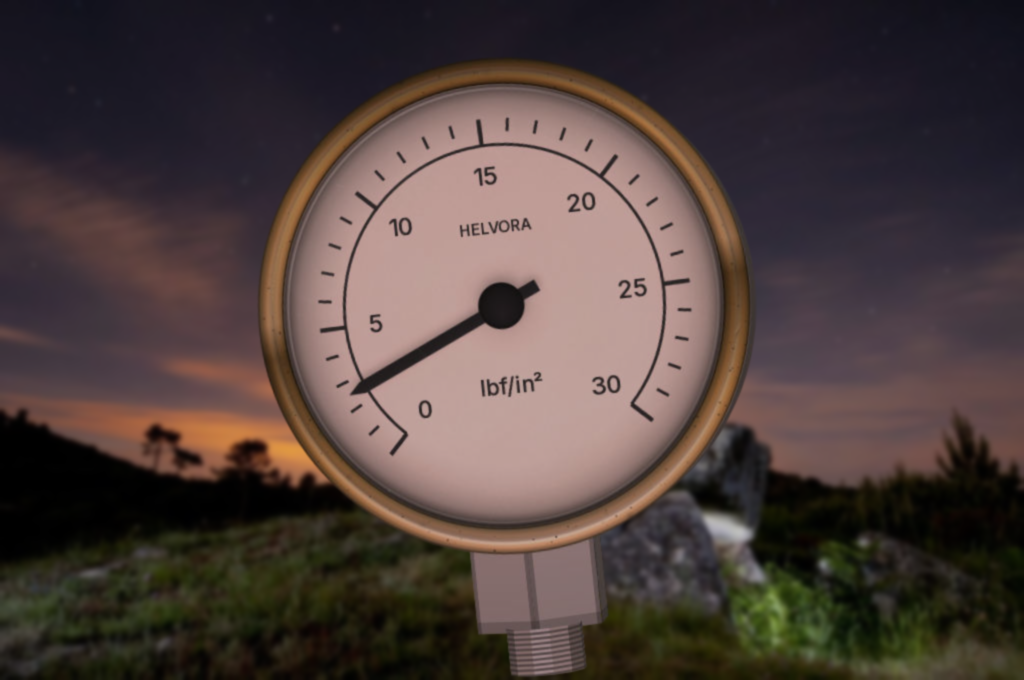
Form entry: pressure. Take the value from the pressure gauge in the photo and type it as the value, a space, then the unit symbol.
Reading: 2.5 psi
